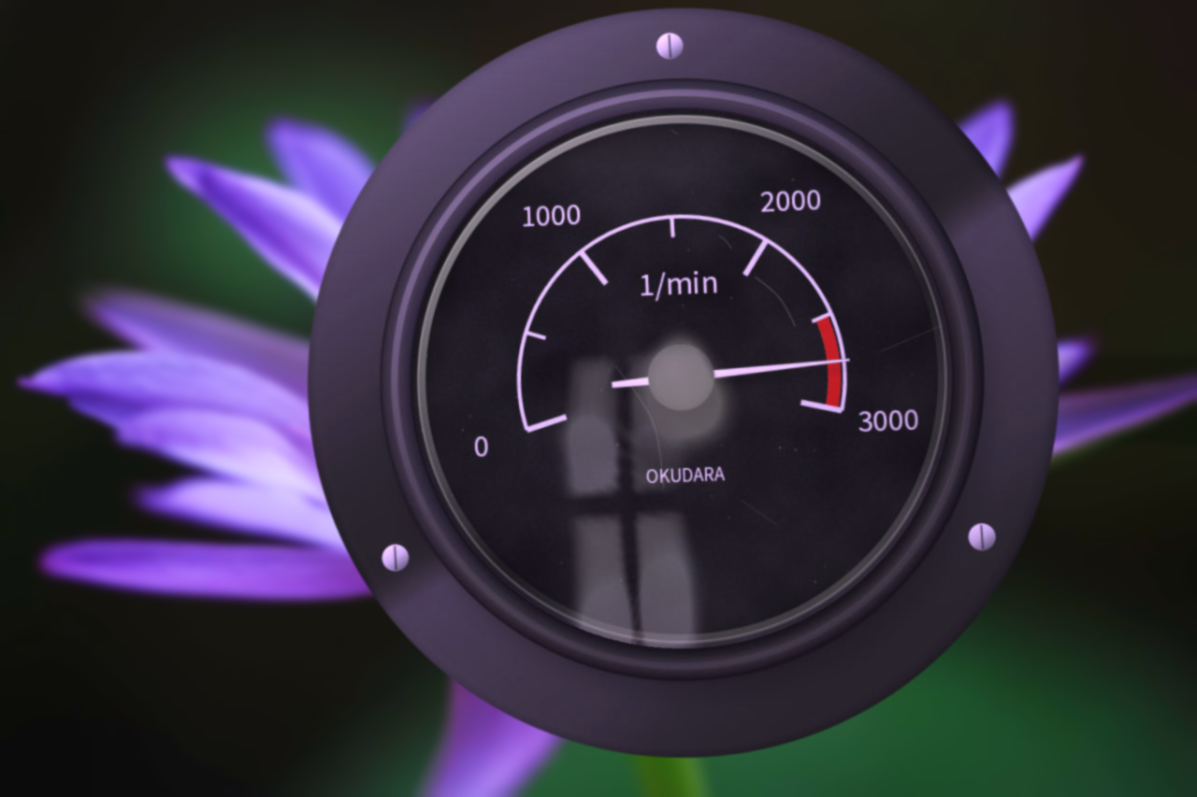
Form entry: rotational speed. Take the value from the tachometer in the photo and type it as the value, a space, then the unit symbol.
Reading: 2750 rpm
